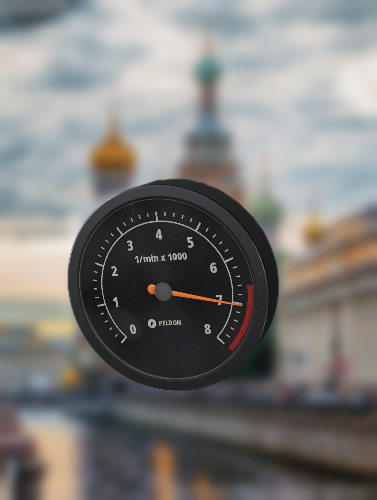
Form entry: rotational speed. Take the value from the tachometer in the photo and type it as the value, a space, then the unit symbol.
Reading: 7000 rpm
